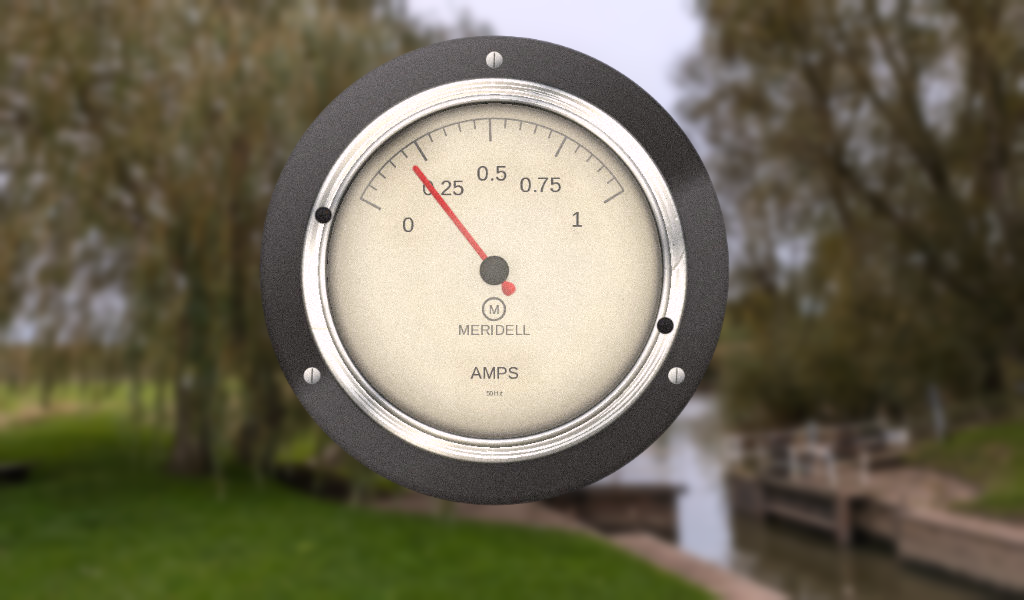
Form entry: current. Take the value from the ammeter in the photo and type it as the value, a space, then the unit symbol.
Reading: 0.2 A
